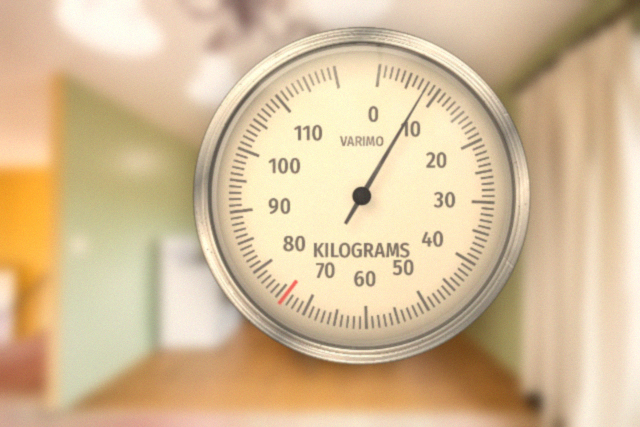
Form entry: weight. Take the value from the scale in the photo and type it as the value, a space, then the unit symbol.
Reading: 8 kg
